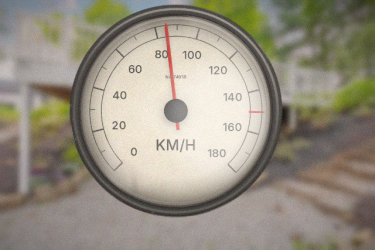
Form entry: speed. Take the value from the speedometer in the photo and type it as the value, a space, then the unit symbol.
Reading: 85 km/h
